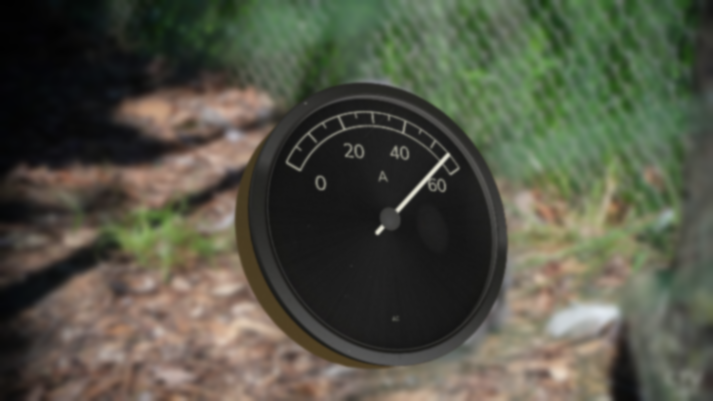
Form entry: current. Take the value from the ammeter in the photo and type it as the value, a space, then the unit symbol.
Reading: 55 A
